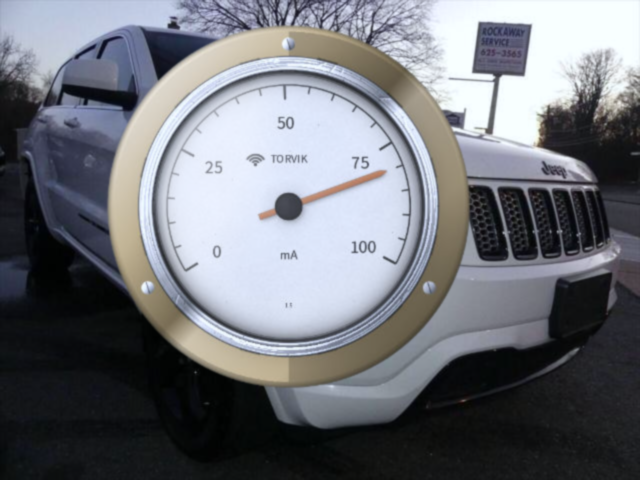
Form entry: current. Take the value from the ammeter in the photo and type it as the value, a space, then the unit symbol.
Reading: 80 mA
